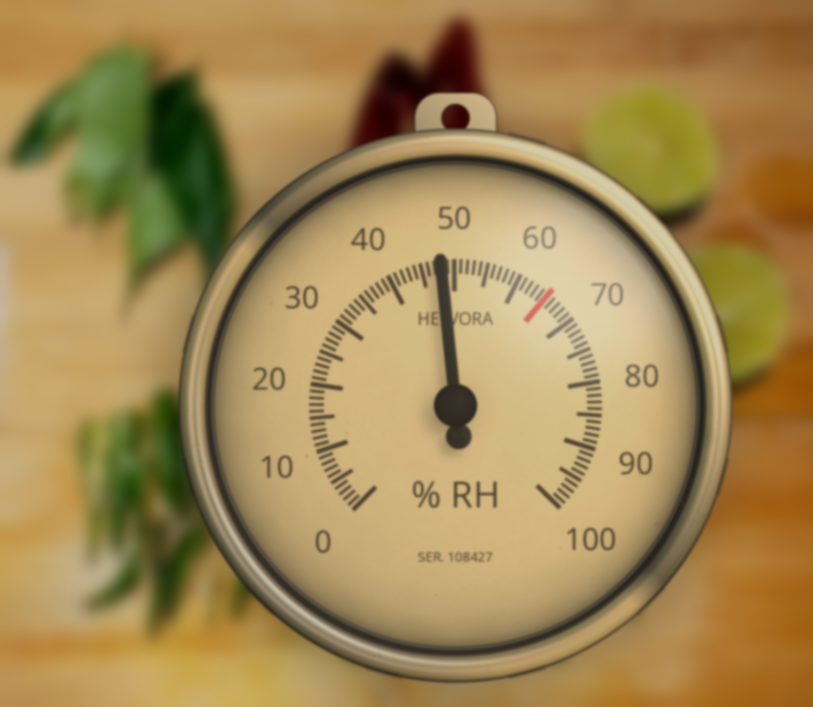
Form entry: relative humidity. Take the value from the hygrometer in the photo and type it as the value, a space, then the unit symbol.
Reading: 48 %
